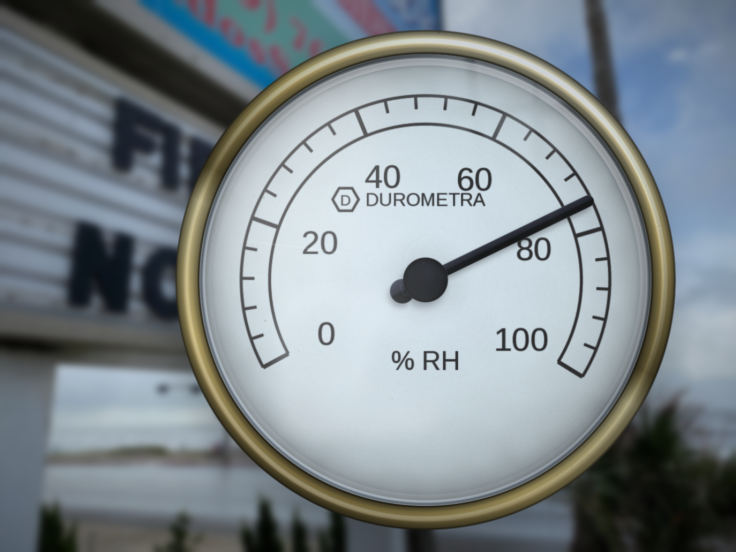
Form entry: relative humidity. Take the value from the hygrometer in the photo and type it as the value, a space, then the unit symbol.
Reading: 76 %
